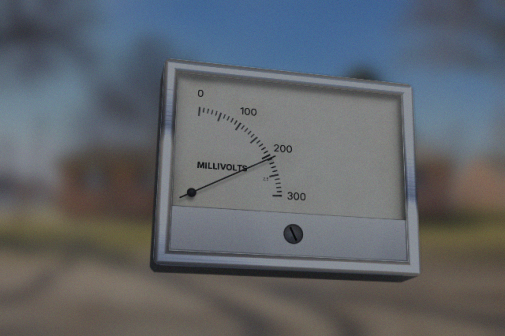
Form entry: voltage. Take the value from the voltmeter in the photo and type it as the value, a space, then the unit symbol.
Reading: 210 mV
